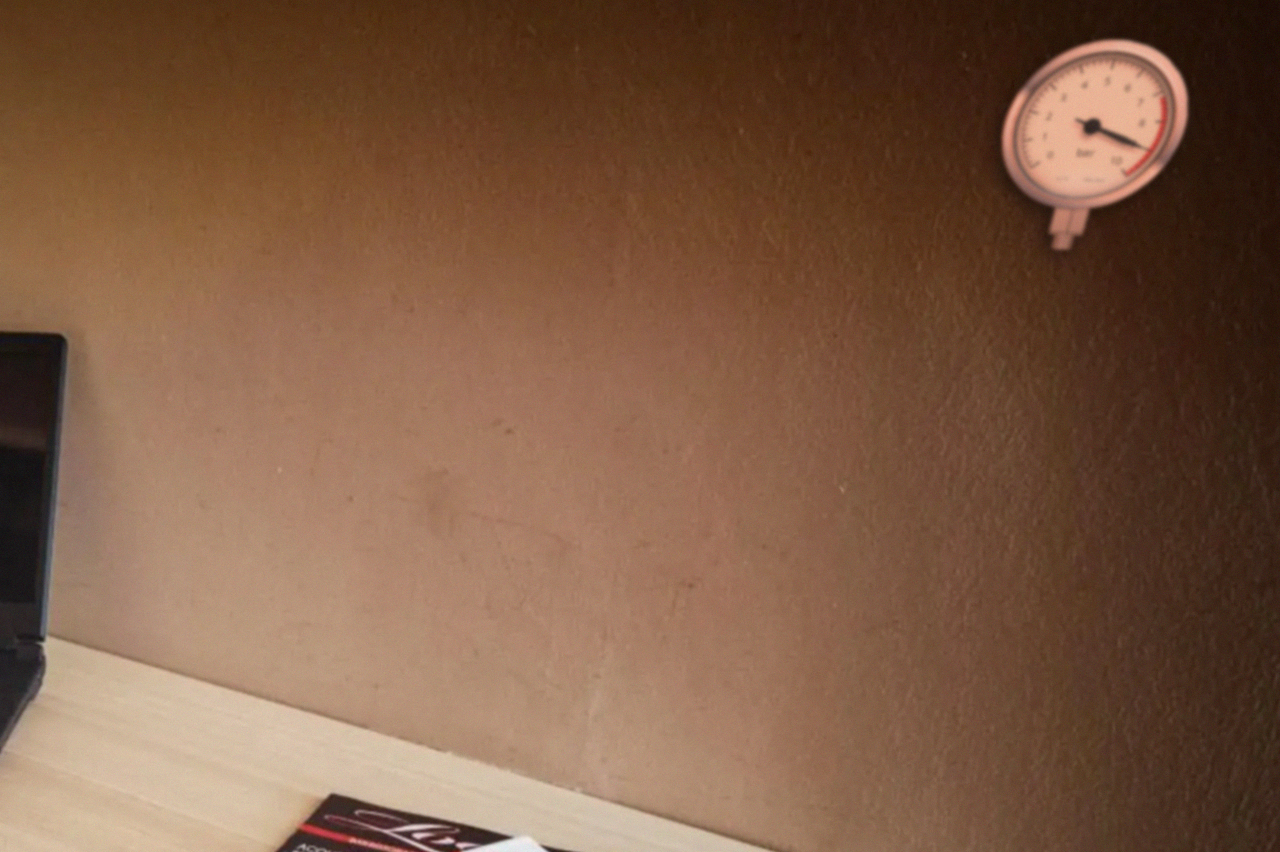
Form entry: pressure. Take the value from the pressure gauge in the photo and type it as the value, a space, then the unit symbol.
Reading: 9 bar
